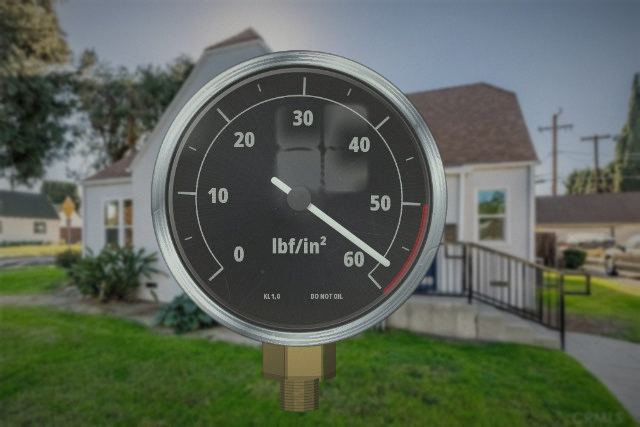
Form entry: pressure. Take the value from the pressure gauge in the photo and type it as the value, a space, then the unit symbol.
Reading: 57.5 psi
